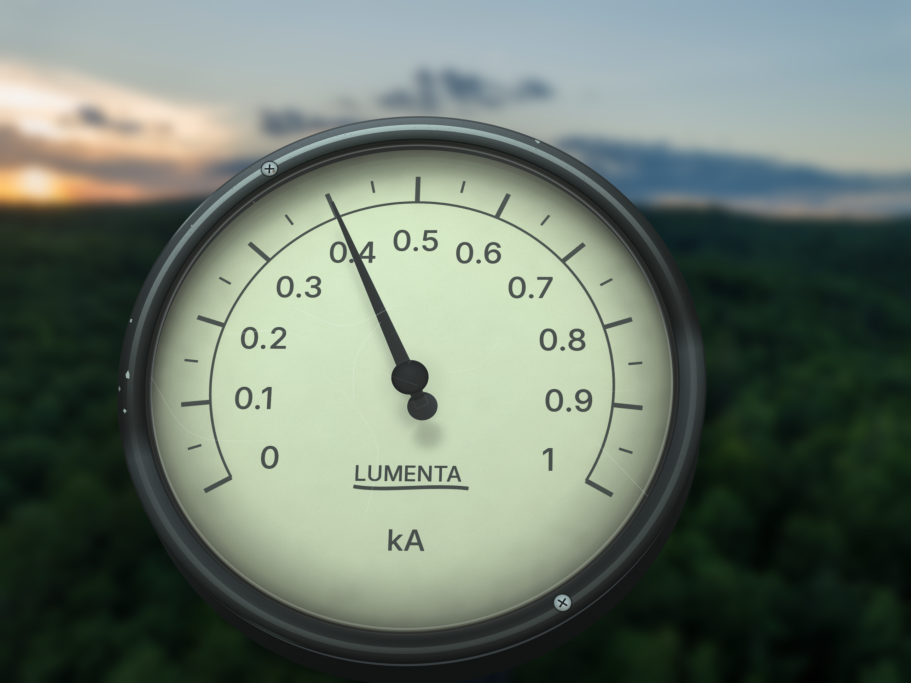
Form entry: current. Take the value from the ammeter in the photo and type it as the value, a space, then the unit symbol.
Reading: 0.4 kA
